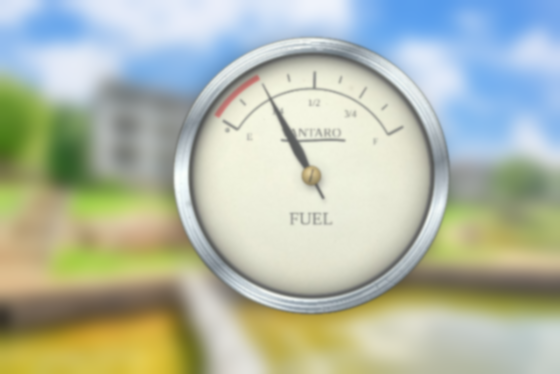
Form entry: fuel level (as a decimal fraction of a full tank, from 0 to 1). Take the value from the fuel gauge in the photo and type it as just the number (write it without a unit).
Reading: 0.25
